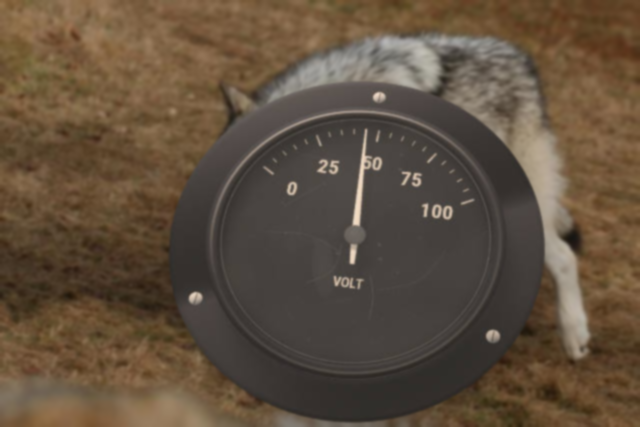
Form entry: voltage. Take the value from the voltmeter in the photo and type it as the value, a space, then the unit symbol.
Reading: 45 V
